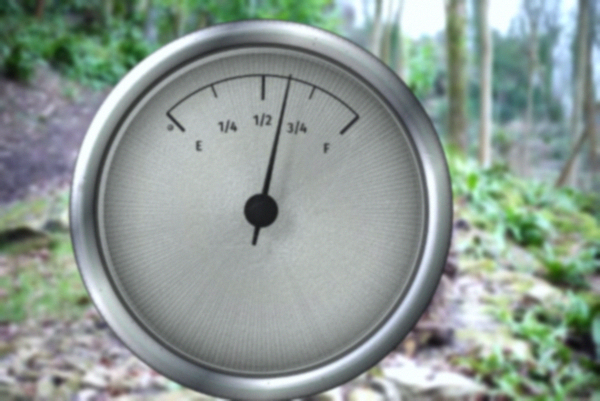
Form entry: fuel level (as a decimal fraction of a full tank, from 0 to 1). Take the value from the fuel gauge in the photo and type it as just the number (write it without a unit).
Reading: 0.625
